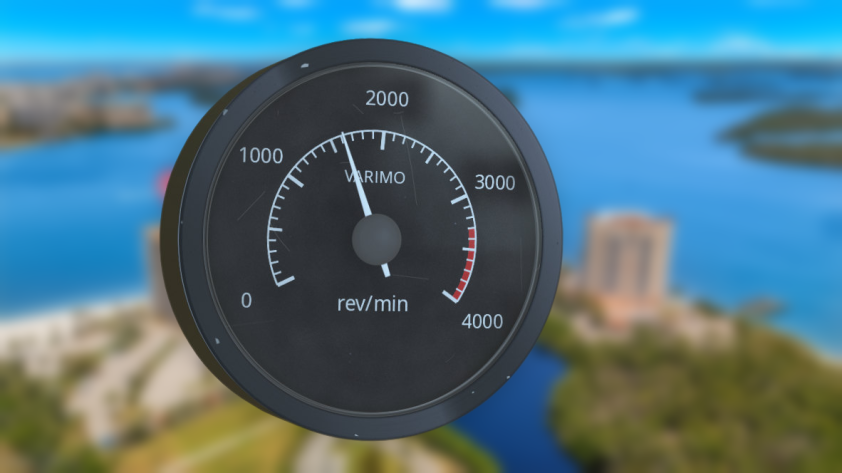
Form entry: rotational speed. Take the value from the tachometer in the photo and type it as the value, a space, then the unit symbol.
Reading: 1600 rpm
